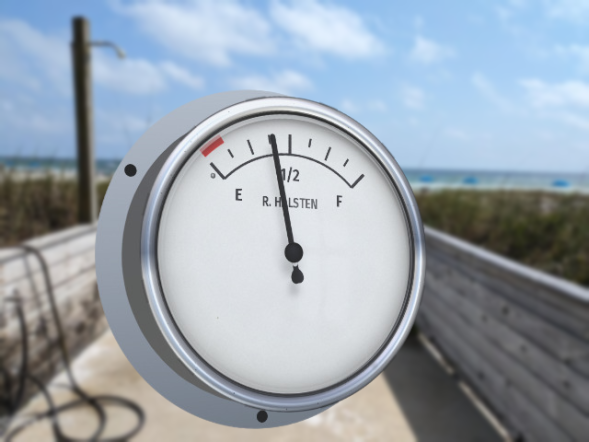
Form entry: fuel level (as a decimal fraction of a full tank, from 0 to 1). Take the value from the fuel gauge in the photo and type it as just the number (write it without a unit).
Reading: 0.375
